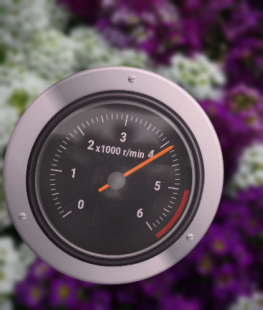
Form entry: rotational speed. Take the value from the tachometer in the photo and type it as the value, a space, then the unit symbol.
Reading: 4100 rpm
